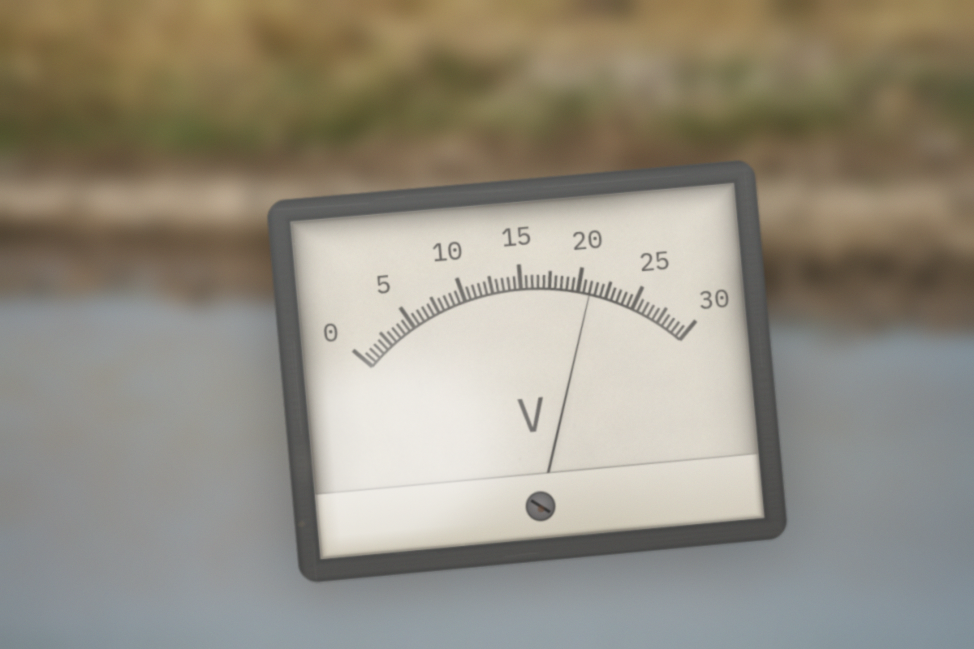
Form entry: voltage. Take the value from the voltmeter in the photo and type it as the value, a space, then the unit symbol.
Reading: 21 V
